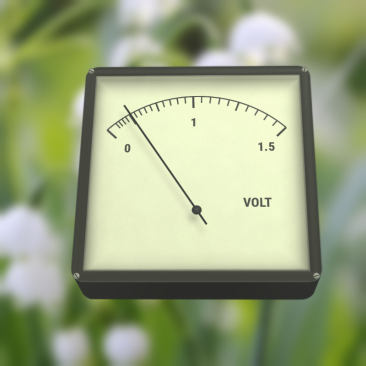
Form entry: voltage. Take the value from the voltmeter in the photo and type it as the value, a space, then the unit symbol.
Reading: 0.5 V
